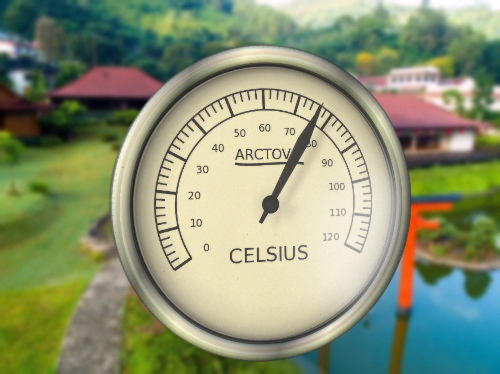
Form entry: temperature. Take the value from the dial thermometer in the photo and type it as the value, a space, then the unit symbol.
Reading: 76 °C
